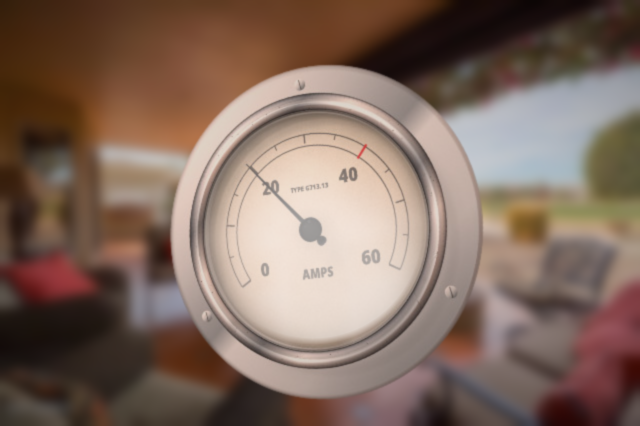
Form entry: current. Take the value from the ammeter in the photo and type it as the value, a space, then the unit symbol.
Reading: 20 A
